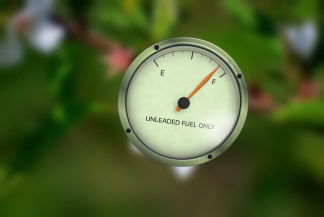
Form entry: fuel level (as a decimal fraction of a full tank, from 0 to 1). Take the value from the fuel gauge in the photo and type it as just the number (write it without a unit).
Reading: 0.875
